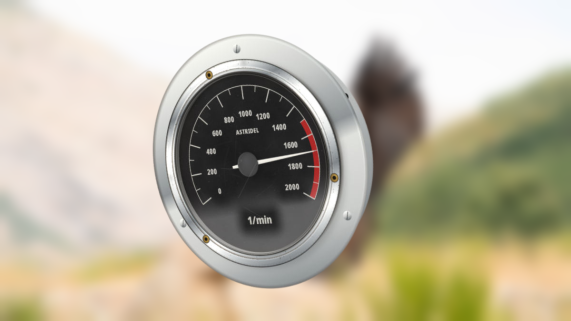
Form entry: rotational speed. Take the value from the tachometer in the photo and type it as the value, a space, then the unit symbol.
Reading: 1700 rpm
